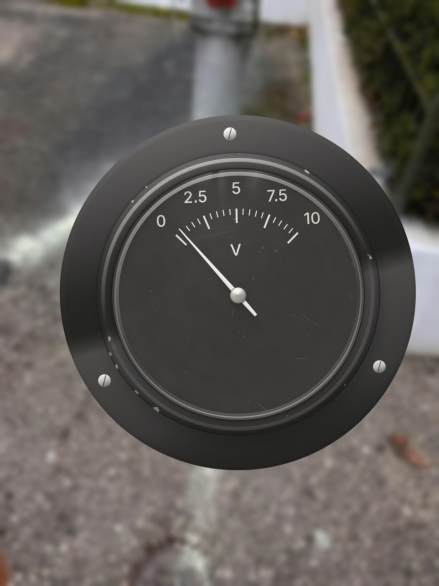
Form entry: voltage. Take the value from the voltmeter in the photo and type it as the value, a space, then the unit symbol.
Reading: 0.5 V
